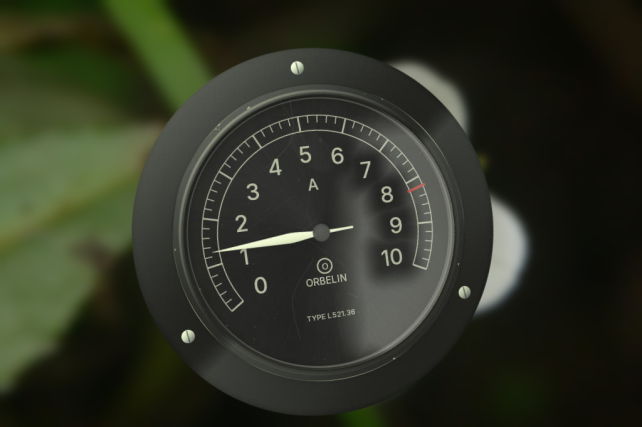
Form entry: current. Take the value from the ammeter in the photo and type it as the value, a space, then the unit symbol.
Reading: 1.3 A
